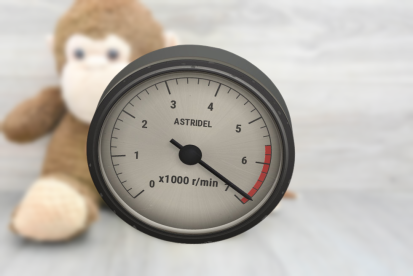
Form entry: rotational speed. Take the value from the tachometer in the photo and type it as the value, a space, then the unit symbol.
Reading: 6800 rpm
